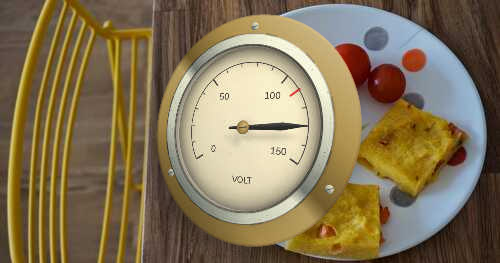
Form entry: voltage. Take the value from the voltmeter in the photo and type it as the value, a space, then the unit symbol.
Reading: 130 V
